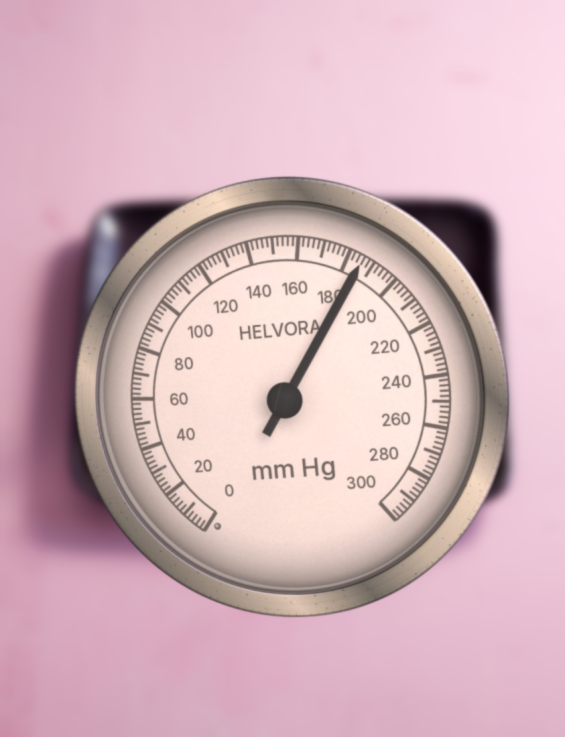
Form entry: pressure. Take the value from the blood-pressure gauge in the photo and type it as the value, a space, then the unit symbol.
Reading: 186 mmHg
